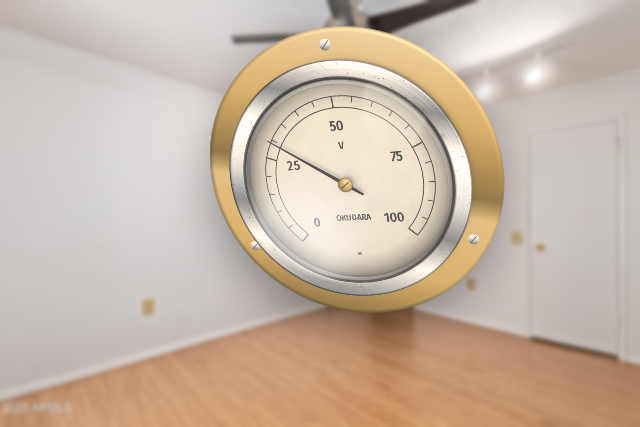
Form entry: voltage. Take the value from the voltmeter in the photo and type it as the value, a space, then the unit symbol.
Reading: 30 V
